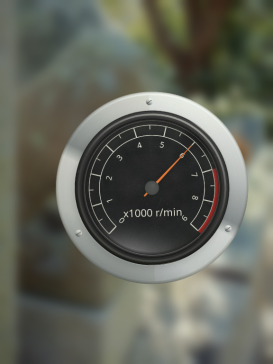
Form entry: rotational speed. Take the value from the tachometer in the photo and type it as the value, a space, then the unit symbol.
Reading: 6000 rpm
